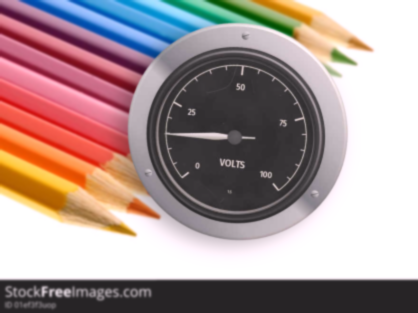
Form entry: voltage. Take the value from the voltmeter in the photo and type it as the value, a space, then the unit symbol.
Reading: 15 V
